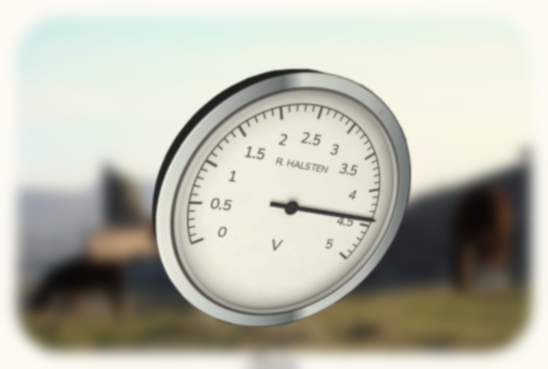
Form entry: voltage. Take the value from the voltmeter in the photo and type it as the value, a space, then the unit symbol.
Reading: 4.4 V
